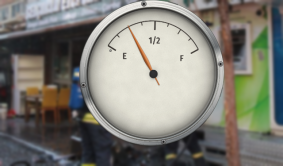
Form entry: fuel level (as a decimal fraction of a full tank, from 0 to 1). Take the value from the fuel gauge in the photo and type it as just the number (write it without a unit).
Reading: 0.25
